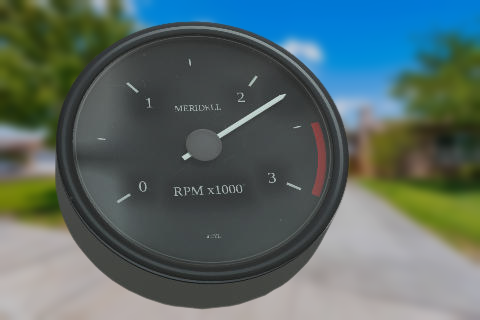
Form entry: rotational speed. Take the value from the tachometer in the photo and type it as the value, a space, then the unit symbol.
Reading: 2250 rpm
